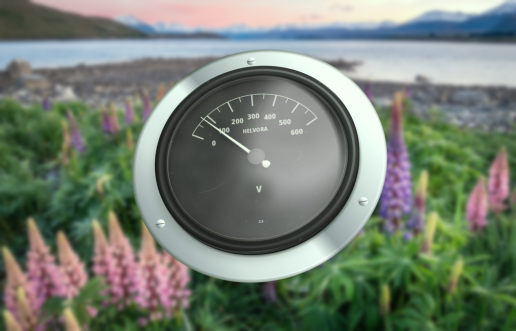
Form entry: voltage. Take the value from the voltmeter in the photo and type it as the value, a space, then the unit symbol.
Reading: 75 V
